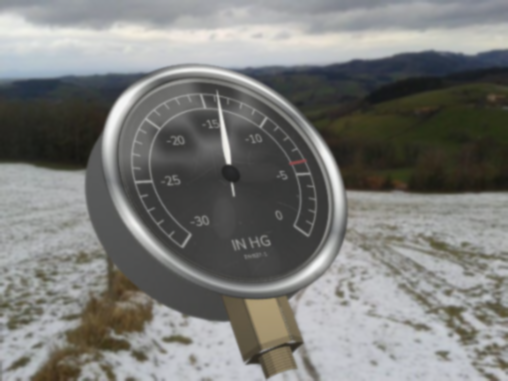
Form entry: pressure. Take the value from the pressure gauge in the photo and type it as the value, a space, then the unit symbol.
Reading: -14 inHg
